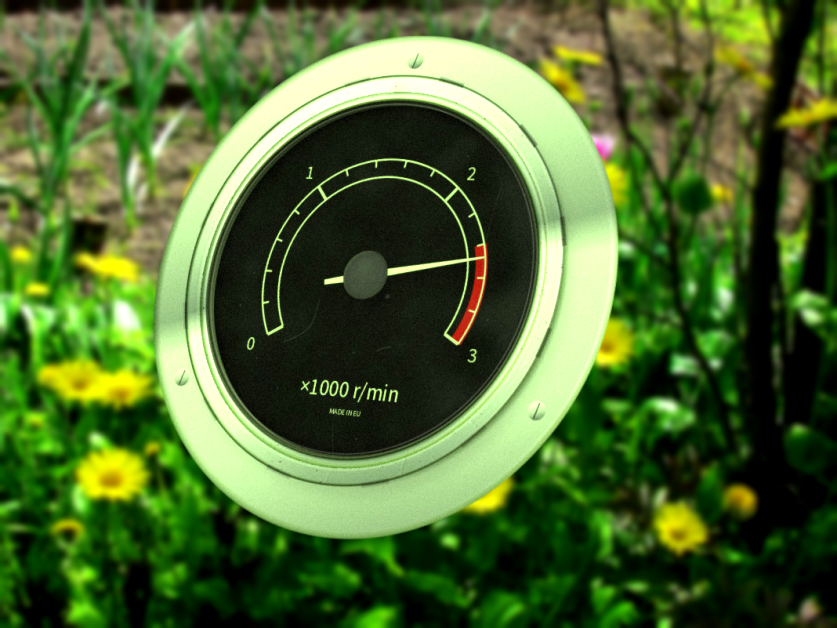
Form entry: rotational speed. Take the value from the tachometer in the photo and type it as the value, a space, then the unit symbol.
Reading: 2500 rpm
